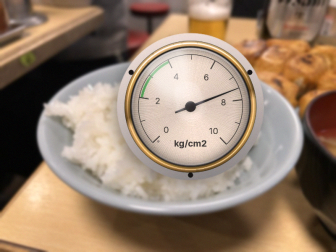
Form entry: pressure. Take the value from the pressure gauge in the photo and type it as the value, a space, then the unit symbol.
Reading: 7.5 kg/cm²
